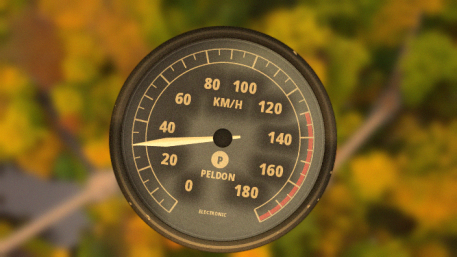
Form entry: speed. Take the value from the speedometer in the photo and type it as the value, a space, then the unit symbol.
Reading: 30 km/h
